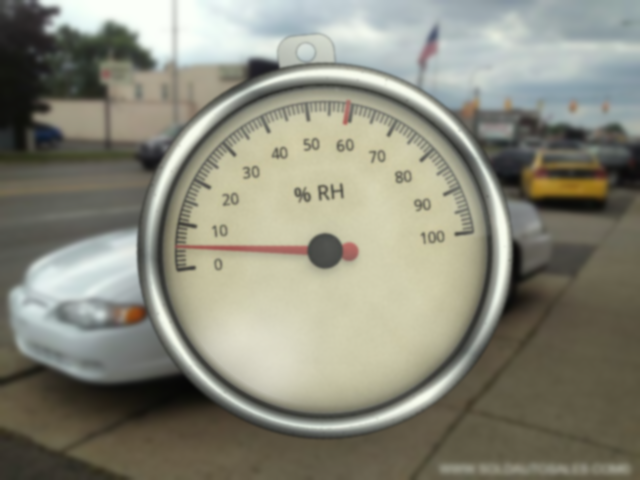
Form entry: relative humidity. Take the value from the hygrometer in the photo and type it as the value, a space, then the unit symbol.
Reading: 5 %
